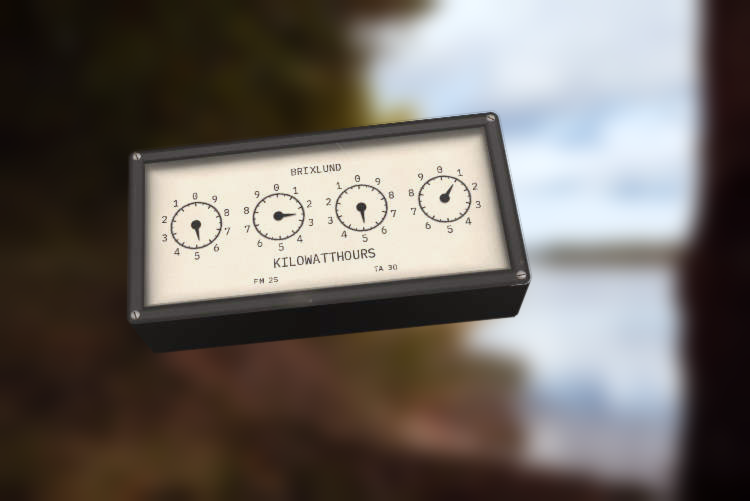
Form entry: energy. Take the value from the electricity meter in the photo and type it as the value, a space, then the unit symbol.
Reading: 5251 kWh
